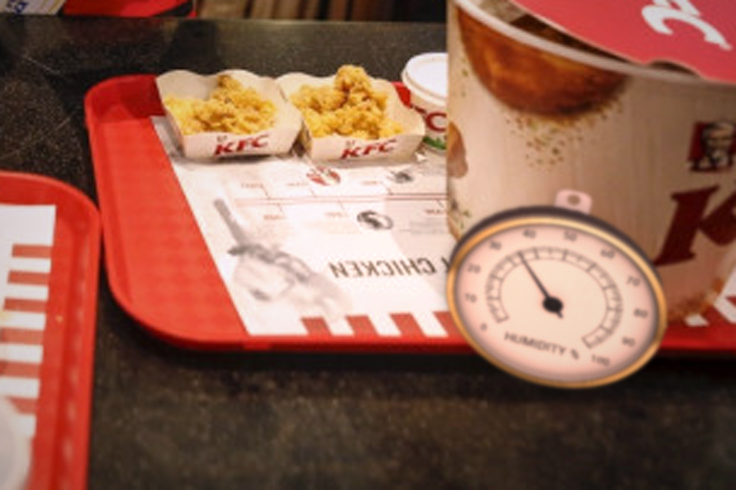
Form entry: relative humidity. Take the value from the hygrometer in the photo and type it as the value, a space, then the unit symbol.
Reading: 35 %
